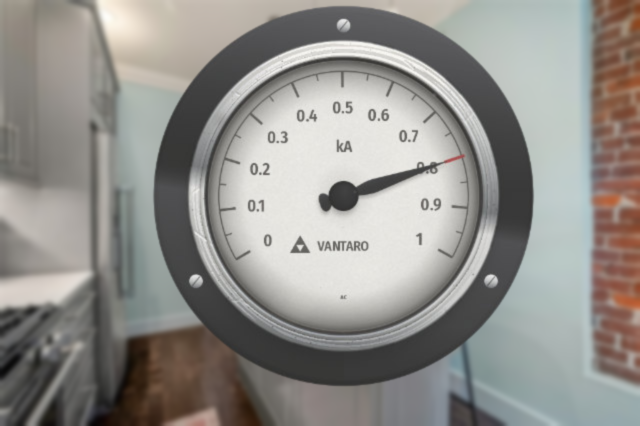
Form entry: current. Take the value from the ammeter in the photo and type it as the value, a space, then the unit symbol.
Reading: 0.8 kA
